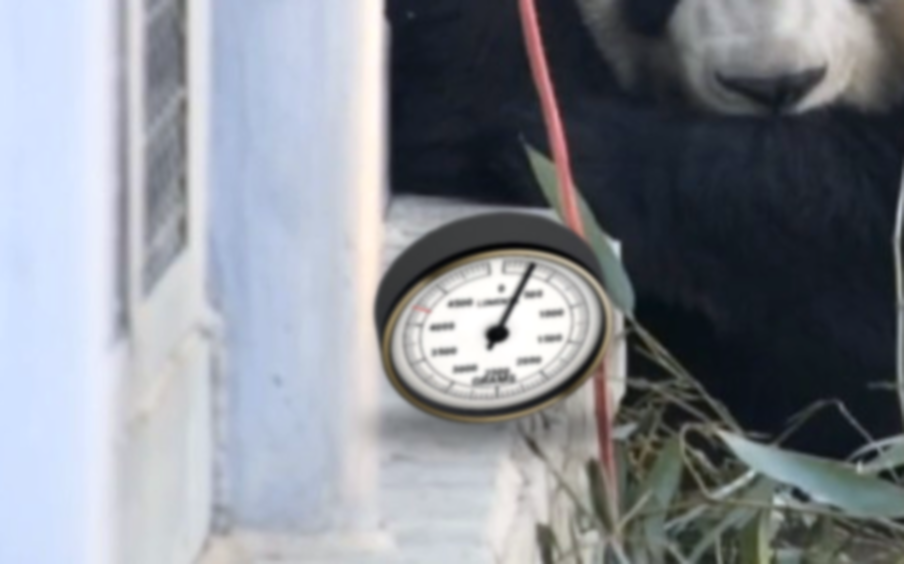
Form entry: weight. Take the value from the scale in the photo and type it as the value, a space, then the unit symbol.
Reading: 250 g
